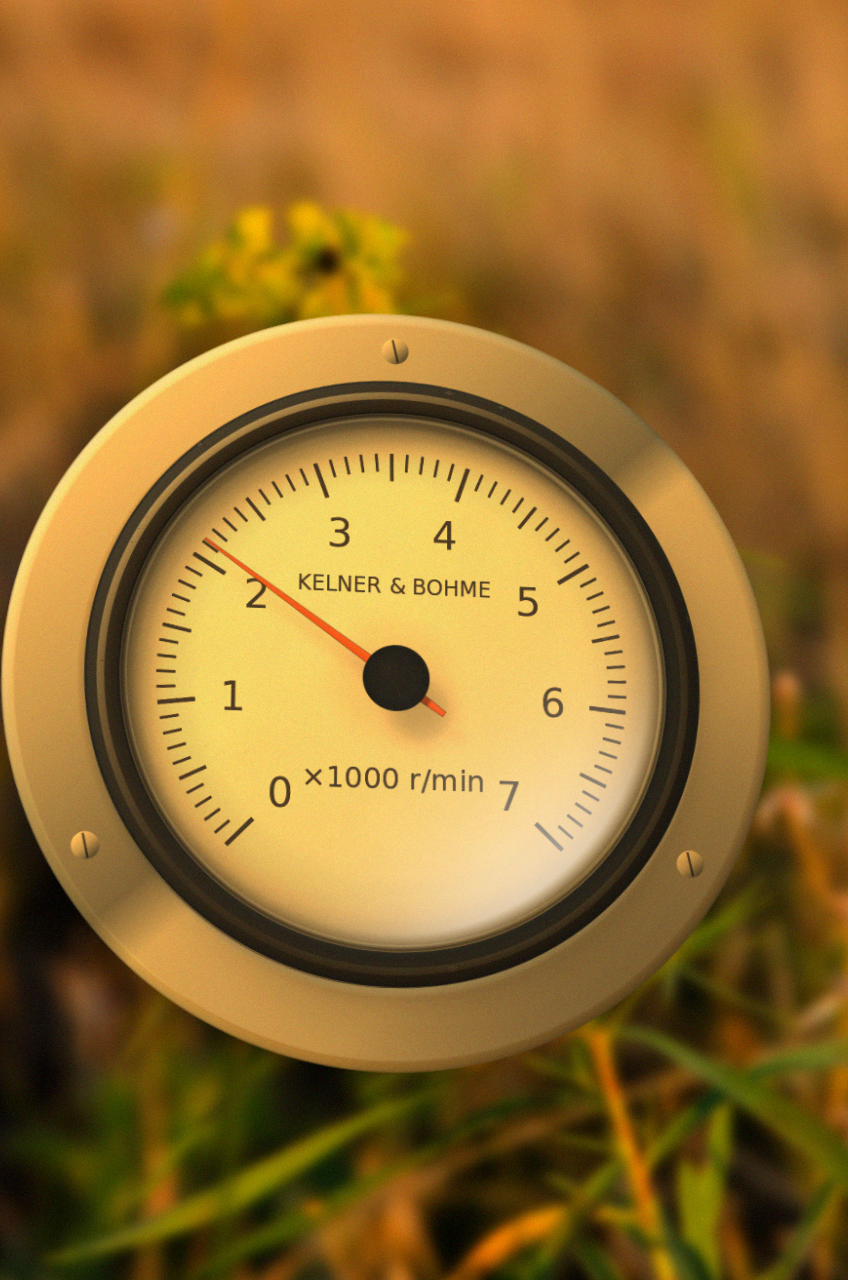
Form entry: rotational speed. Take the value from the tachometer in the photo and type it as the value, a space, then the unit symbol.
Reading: 2100 rpm
